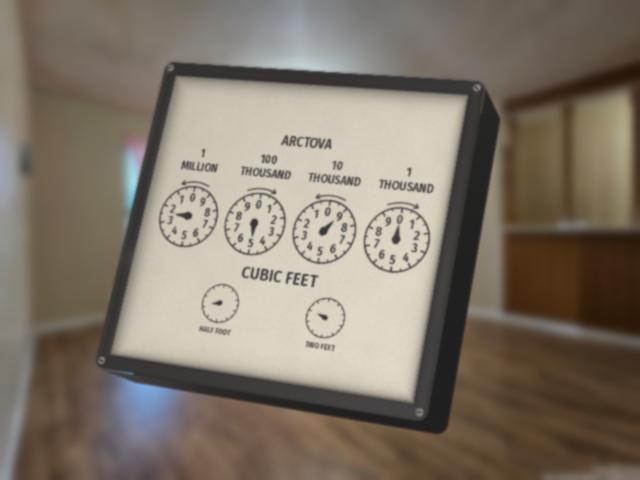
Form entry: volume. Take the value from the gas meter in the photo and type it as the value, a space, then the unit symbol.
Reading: 249000 ft³
